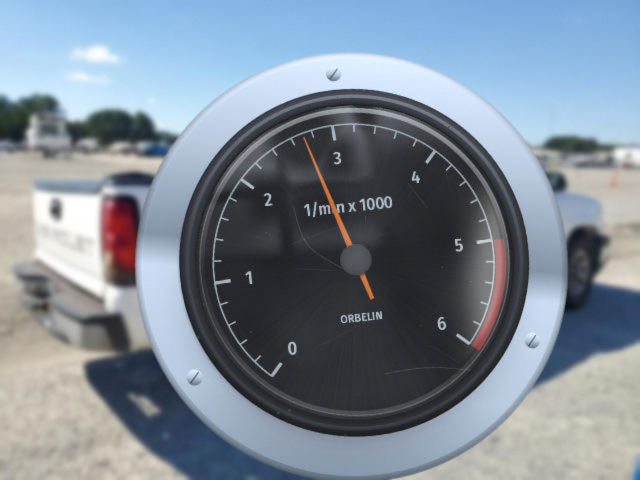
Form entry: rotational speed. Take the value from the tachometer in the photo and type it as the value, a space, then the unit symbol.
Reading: 2700 rpm
